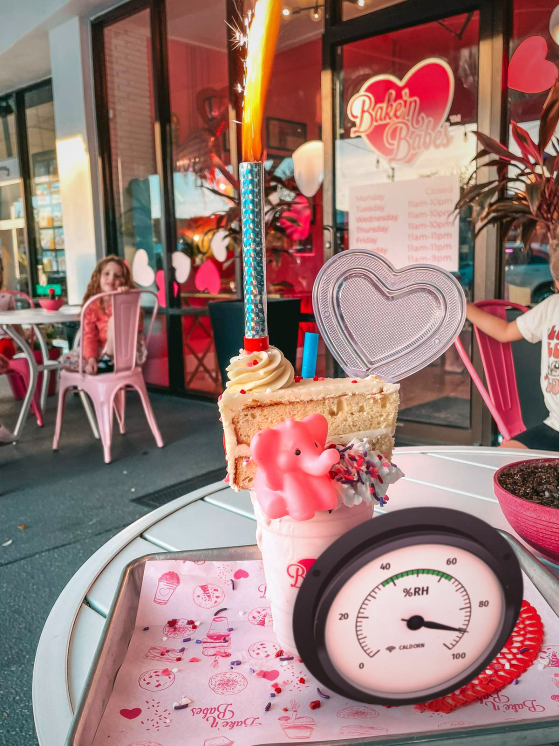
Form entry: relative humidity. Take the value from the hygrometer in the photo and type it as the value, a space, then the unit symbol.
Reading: 90 %
